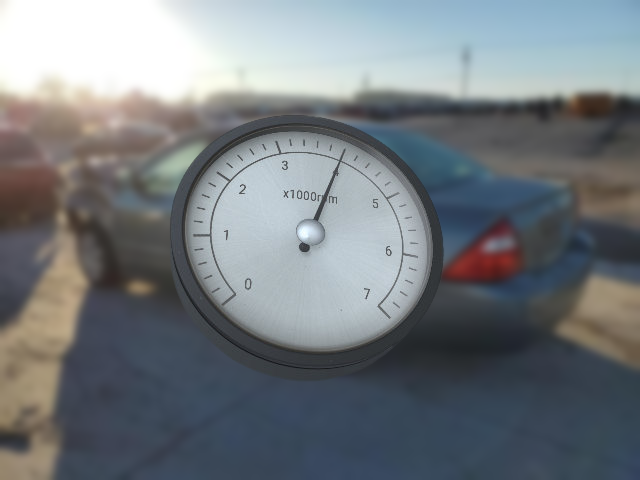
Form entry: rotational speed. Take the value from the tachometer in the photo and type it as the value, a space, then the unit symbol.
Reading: 4000 rpm
